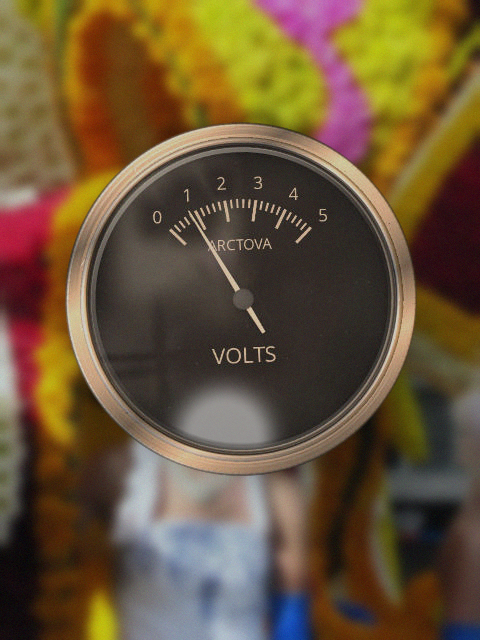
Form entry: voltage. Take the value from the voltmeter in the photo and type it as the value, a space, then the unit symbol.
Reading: 0.8 V
